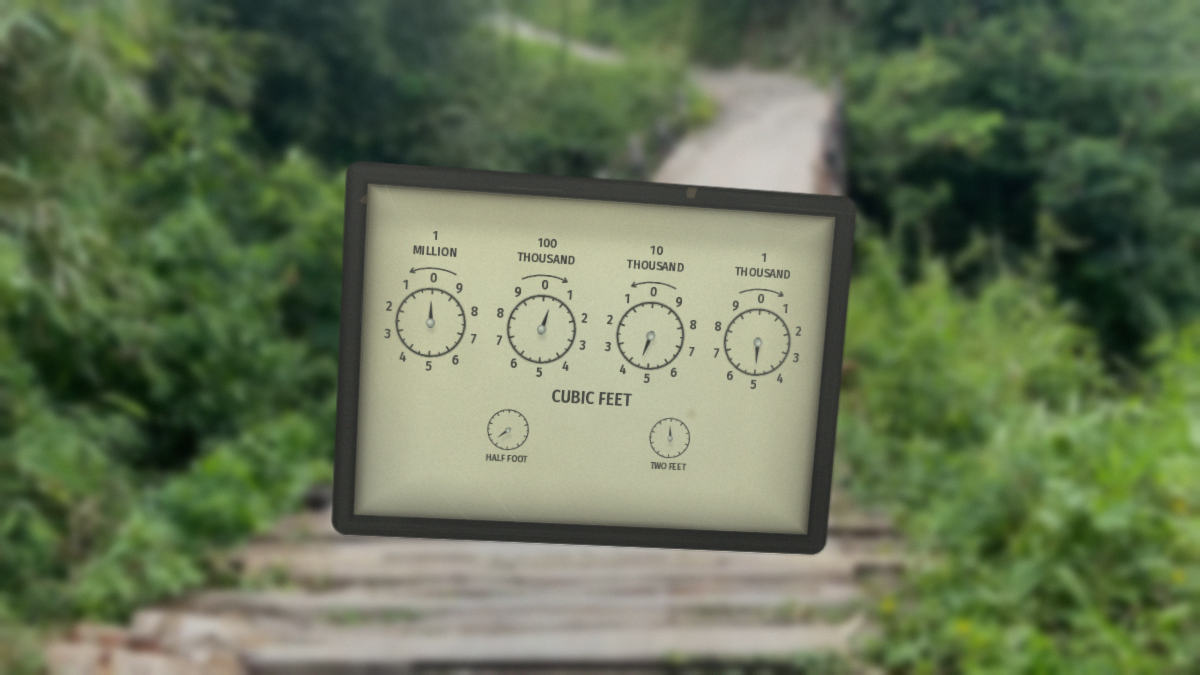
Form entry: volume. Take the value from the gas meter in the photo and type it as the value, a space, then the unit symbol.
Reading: 4500 ft³
